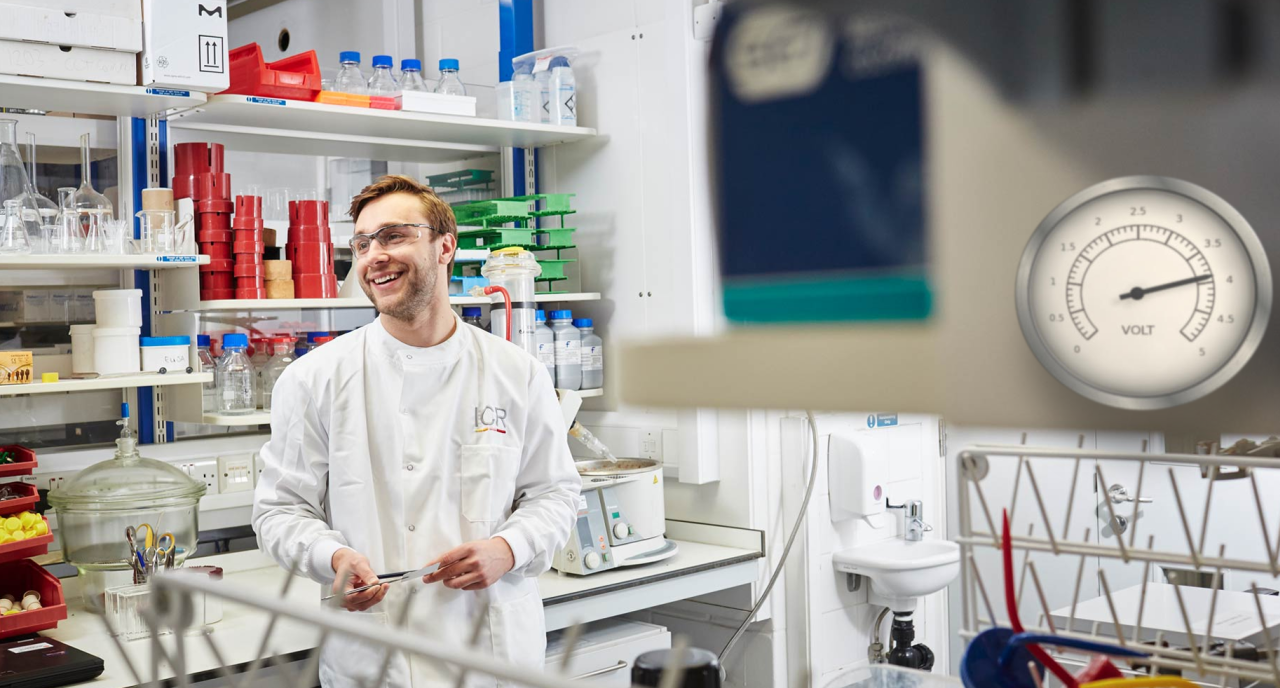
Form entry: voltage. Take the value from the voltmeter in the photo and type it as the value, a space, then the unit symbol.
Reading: 3.9 V
